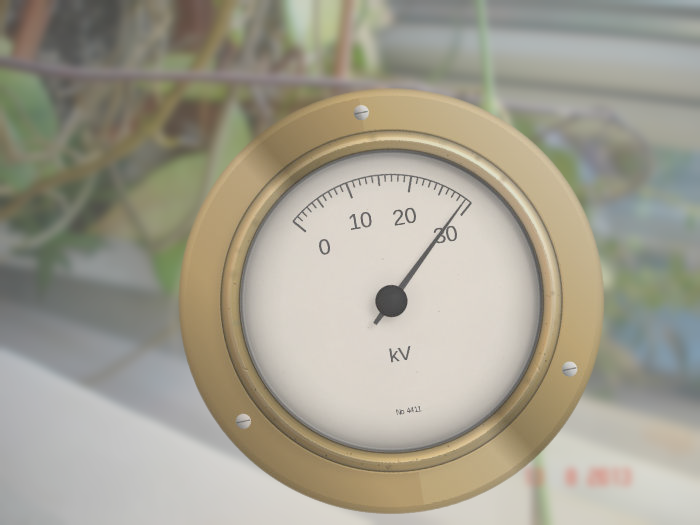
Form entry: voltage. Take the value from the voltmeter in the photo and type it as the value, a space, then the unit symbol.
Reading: 29 kV
